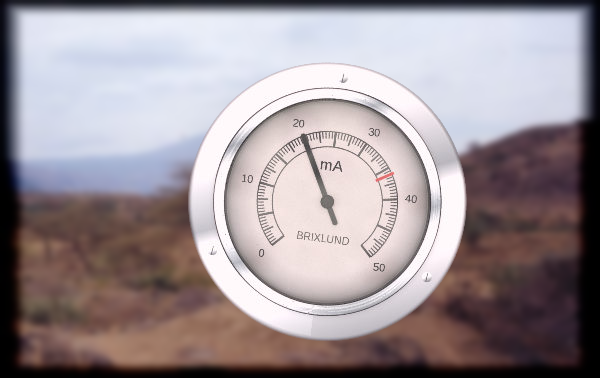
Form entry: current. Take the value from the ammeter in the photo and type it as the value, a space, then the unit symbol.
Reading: 20 mA
